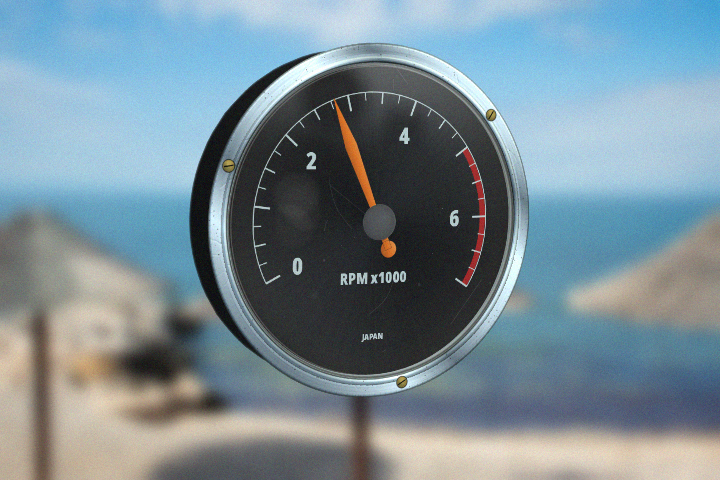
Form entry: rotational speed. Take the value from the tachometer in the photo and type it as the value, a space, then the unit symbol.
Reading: 2750 rpm
